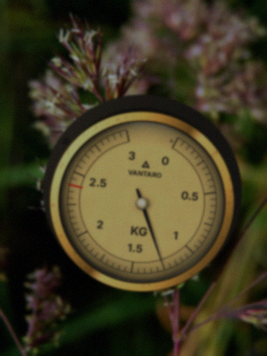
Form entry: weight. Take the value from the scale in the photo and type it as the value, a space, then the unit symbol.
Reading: 1.25 kg
